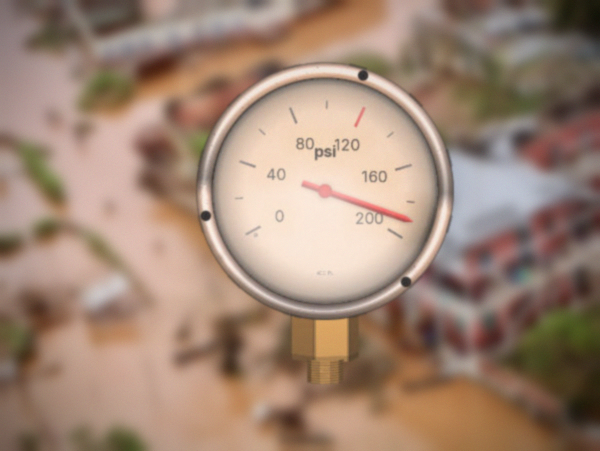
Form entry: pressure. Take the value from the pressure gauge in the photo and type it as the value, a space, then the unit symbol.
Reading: 190 psi
